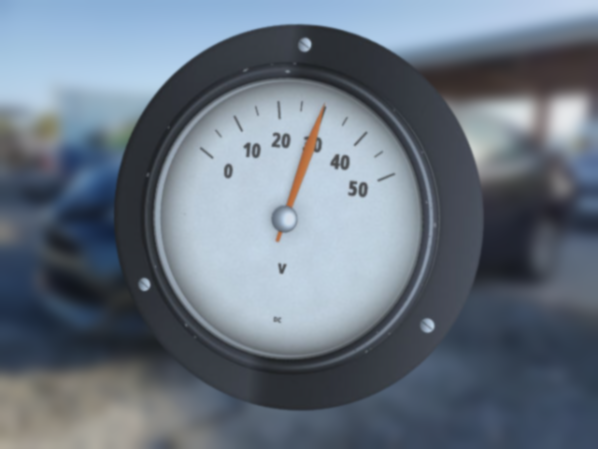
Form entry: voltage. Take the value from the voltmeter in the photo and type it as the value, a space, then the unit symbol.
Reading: 30 V
